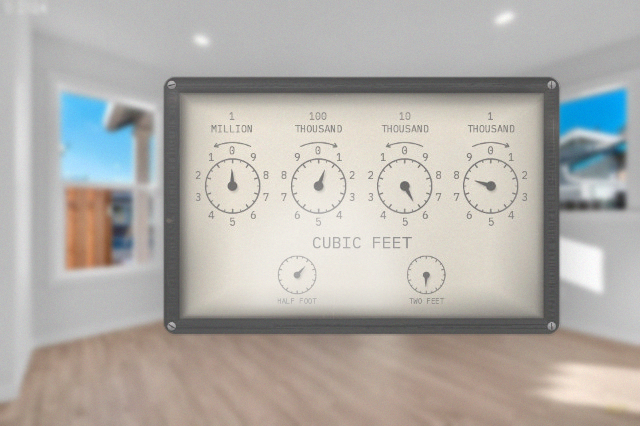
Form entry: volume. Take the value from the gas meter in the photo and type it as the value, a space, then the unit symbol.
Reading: 5800 ft³
